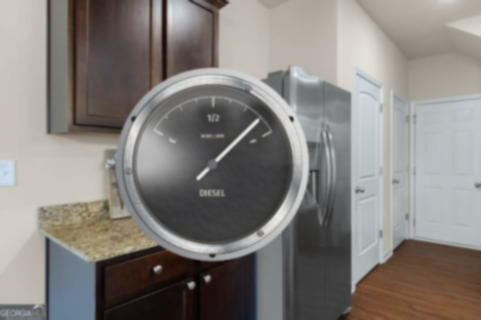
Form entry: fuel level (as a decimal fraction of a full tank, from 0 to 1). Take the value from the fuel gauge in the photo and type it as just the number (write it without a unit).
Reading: 0.875
